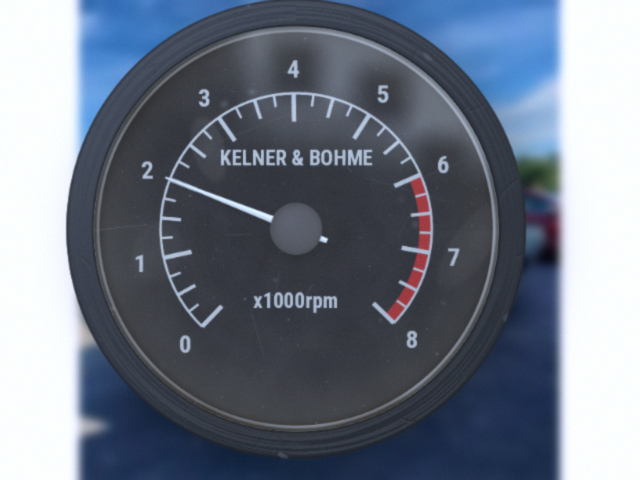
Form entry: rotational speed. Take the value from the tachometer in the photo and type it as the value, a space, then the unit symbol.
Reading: 2000 rpm
